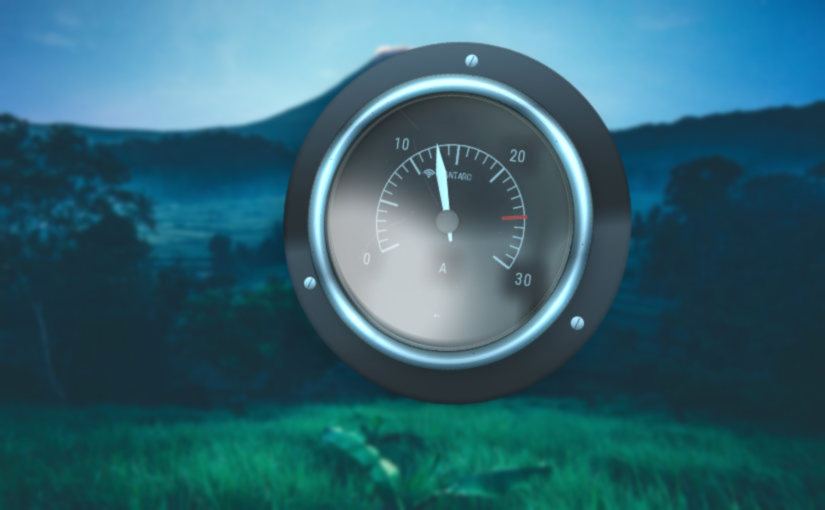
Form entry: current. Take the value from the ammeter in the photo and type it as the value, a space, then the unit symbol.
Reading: 13 A
